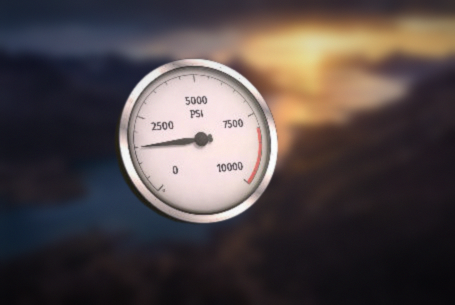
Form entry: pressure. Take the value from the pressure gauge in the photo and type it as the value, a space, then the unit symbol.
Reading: 1500 psi
